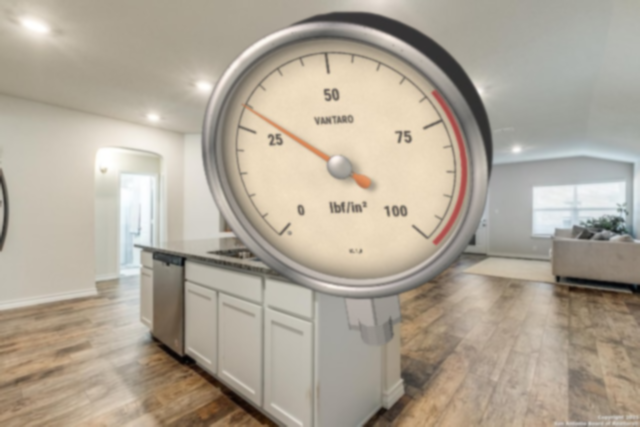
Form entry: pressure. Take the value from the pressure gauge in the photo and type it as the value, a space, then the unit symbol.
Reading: 30 psi
